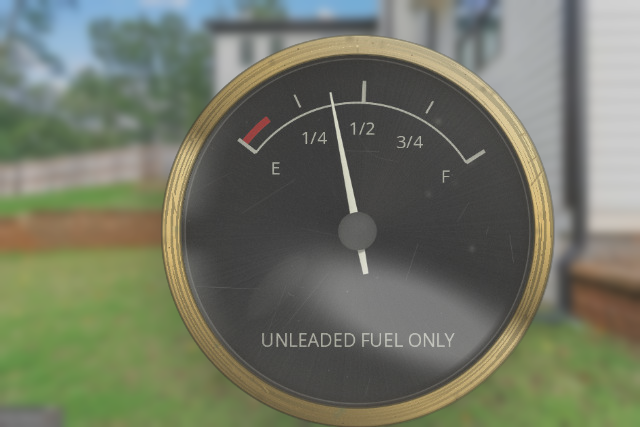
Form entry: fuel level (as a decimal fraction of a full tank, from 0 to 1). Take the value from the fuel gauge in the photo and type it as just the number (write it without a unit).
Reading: 0.375
